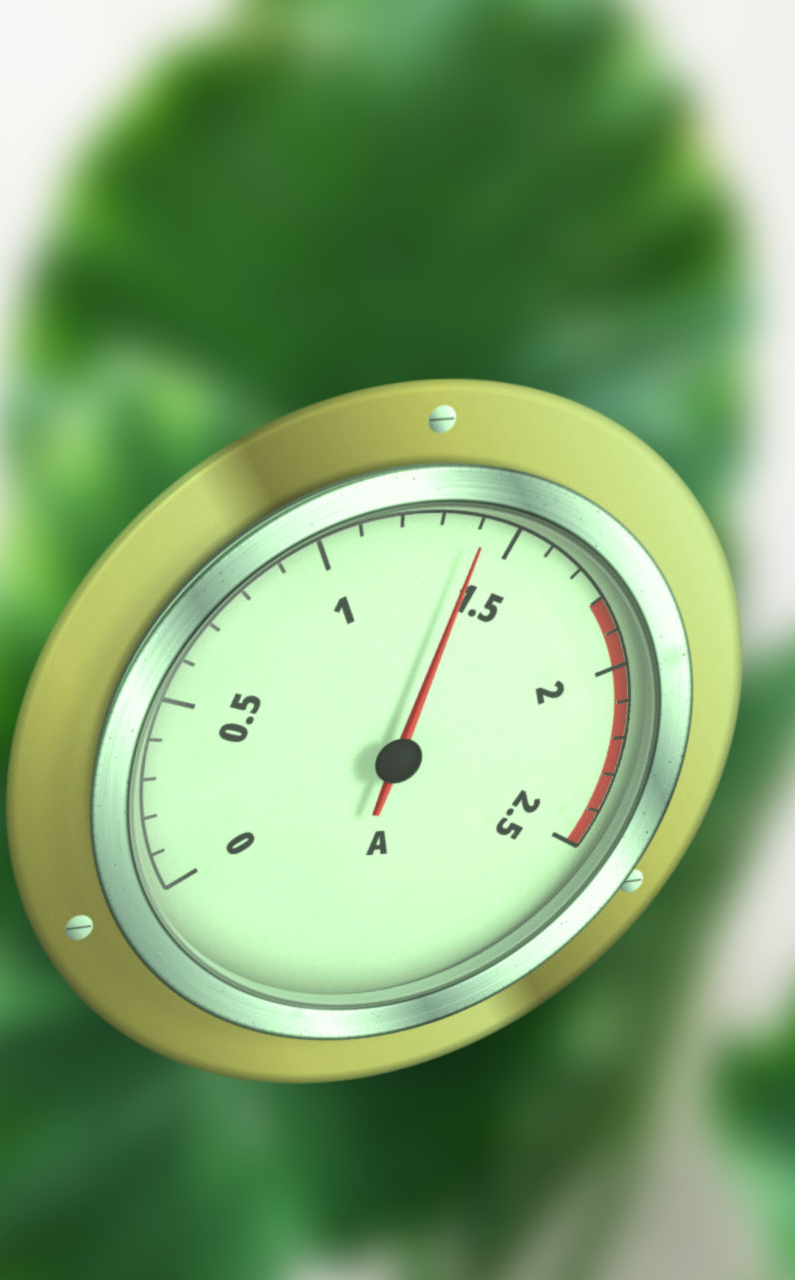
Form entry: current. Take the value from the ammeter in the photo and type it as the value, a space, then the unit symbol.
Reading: 1.4 A
